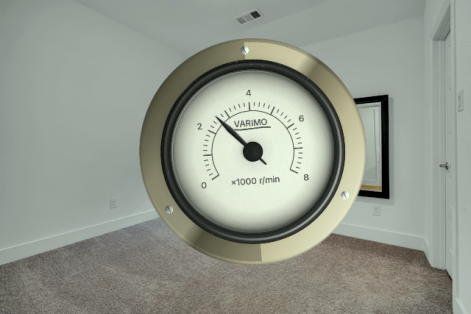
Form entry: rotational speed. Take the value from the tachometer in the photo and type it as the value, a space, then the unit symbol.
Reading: 2600 rpm
